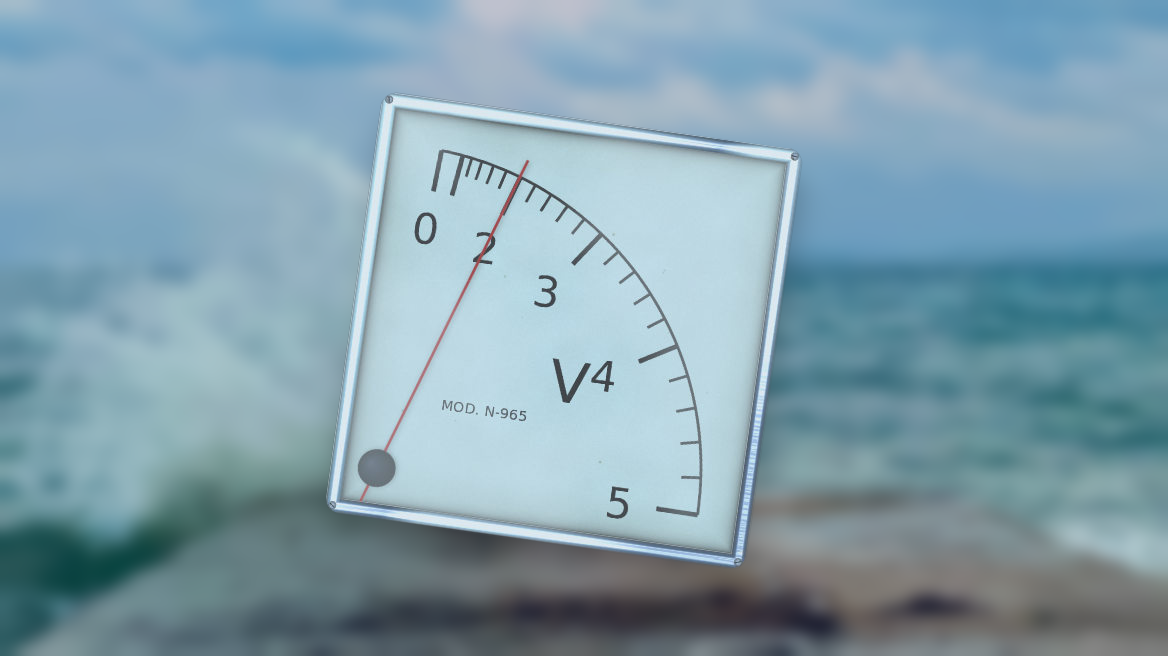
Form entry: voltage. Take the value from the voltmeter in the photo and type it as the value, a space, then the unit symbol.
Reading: 2 V
